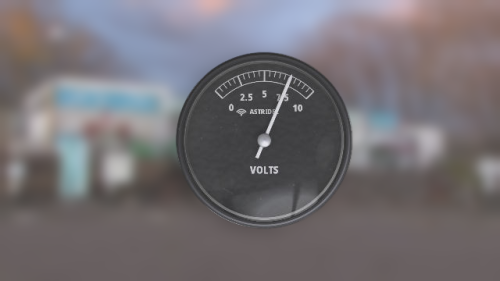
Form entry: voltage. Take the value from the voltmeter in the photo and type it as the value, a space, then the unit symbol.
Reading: 7.5 V
